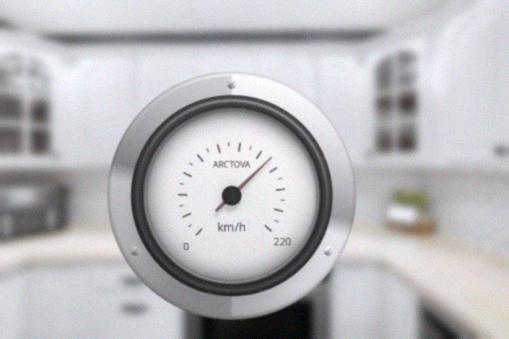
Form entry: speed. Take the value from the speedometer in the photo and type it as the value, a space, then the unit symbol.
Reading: 150 km/h
